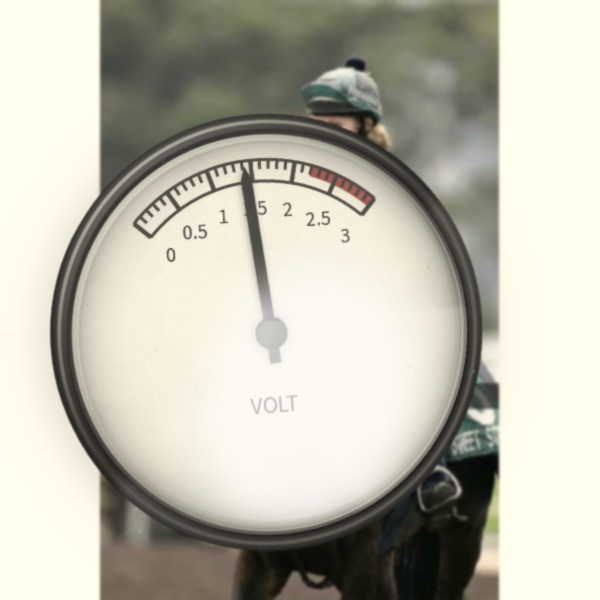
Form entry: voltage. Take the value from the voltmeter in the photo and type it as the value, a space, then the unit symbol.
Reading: 1.4 V
